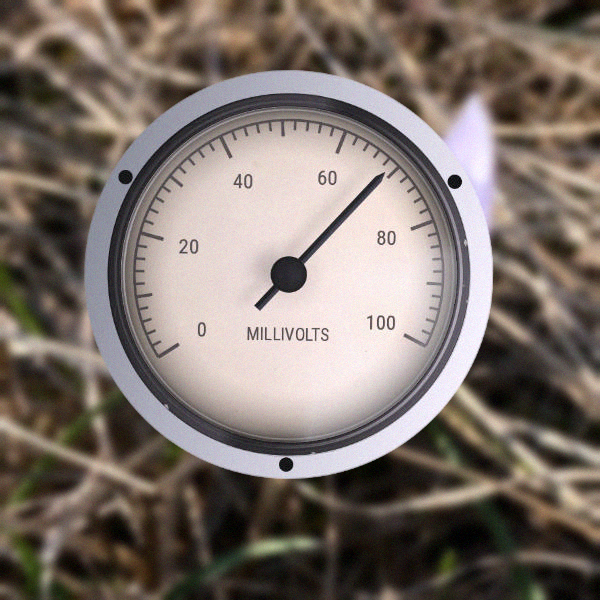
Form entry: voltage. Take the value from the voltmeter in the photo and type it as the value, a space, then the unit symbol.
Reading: 69 mV
